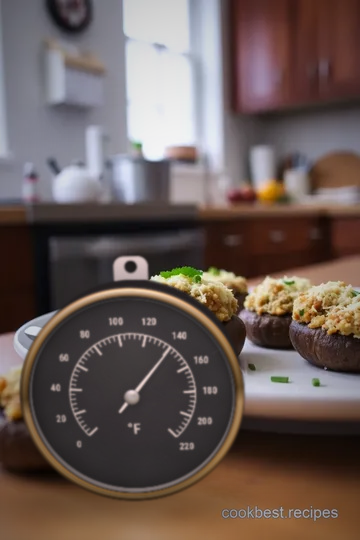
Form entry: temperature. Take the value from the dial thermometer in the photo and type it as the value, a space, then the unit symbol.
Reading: 140 °F
